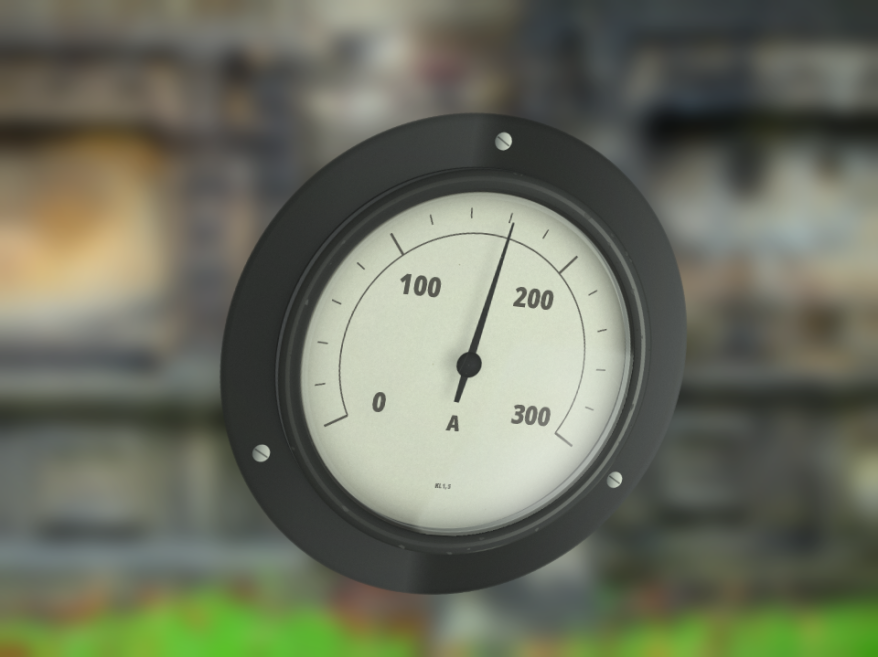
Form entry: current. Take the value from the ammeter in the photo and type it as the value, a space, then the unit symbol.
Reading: 160 A
